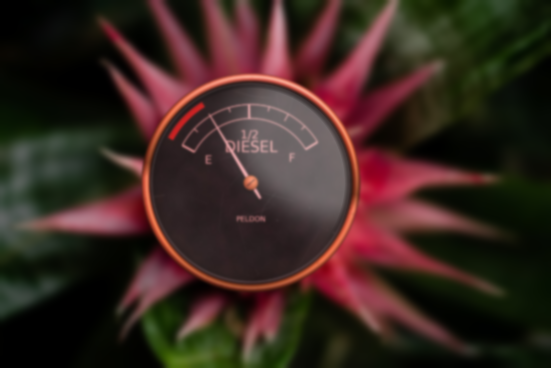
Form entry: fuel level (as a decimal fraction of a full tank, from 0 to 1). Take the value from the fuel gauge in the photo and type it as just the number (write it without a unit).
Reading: 0.25
